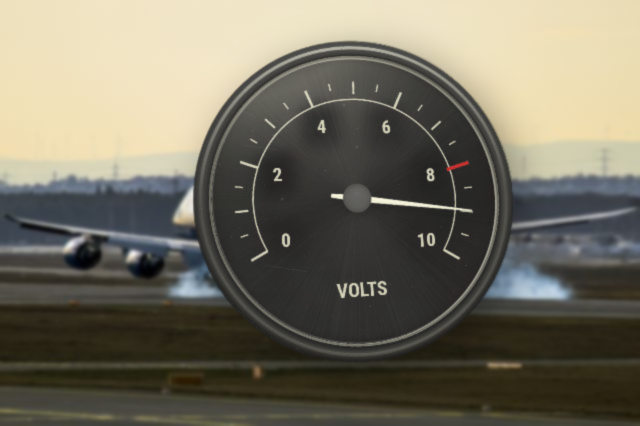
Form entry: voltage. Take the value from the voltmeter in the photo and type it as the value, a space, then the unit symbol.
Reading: 9 V
